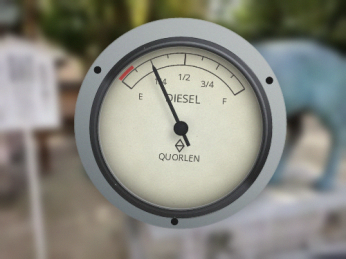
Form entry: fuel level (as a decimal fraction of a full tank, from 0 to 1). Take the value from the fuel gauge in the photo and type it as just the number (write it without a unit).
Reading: 0.25
